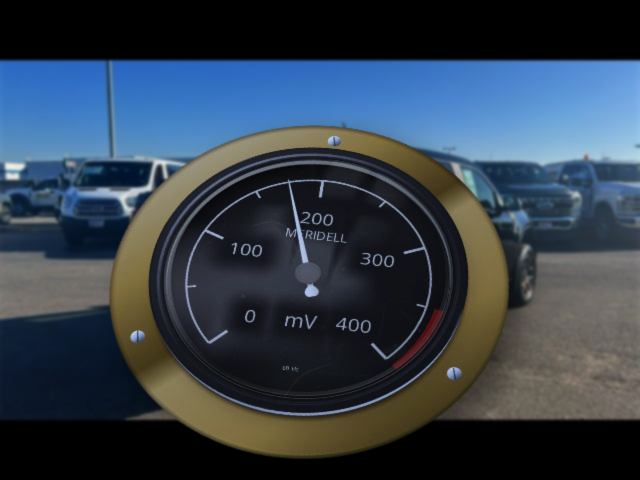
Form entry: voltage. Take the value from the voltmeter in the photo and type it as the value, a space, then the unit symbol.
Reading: 175 mV
